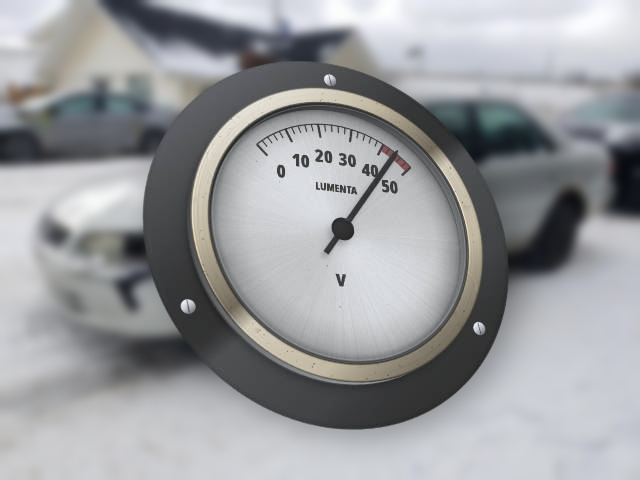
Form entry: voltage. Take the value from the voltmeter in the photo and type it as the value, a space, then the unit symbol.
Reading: 44 V
